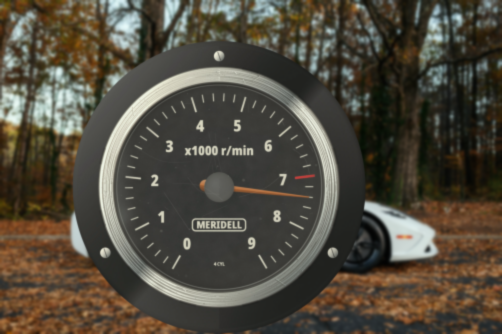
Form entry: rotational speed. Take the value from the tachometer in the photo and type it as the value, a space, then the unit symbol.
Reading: 7400 rpm
